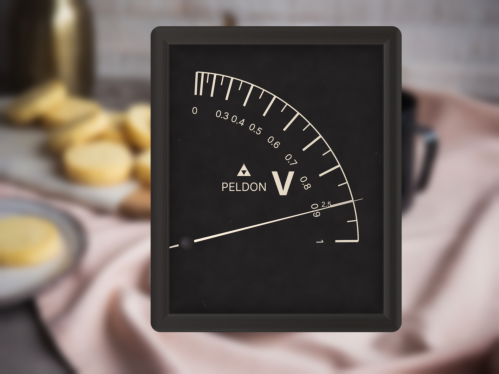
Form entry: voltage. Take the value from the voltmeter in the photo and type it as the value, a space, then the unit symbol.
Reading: 0.9 V
